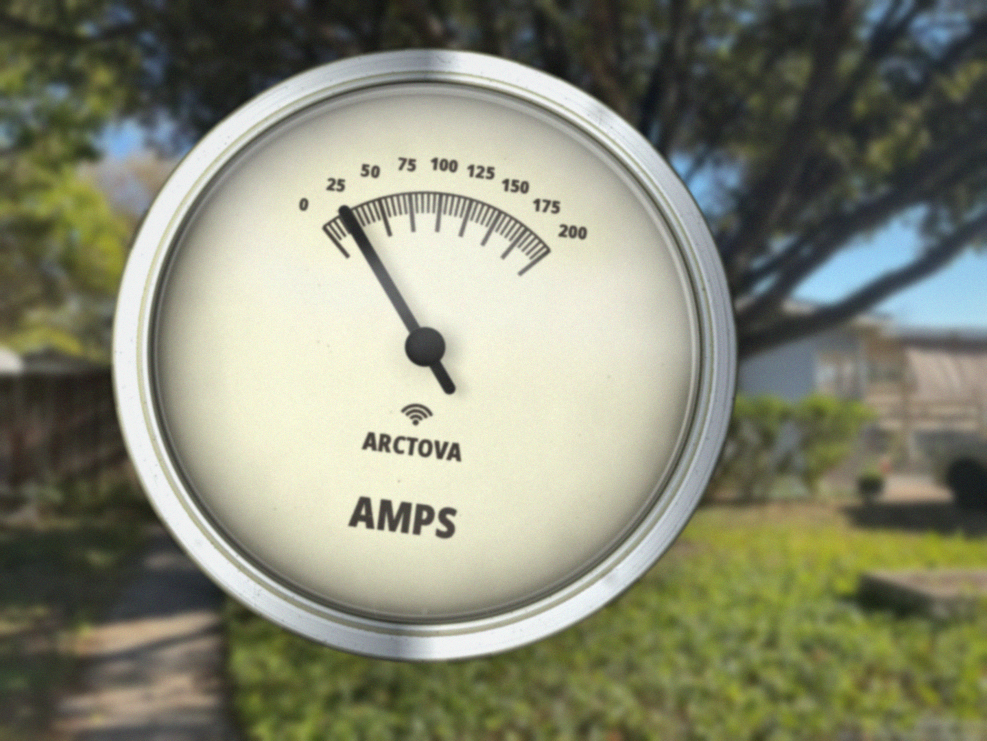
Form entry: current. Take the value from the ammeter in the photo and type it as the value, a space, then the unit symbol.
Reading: 20 A
